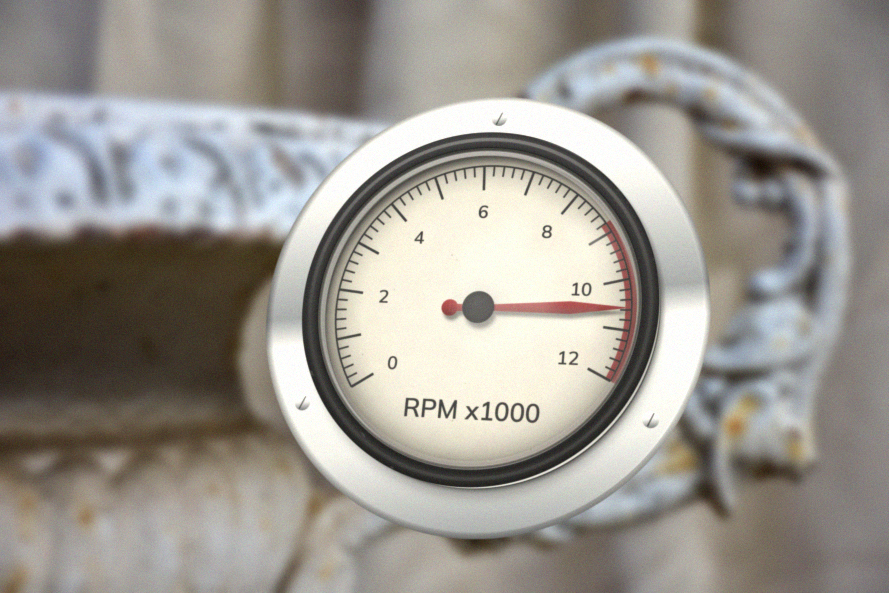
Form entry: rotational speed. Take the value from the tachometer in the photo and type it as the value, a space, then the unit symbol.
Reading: 10600 rpm
